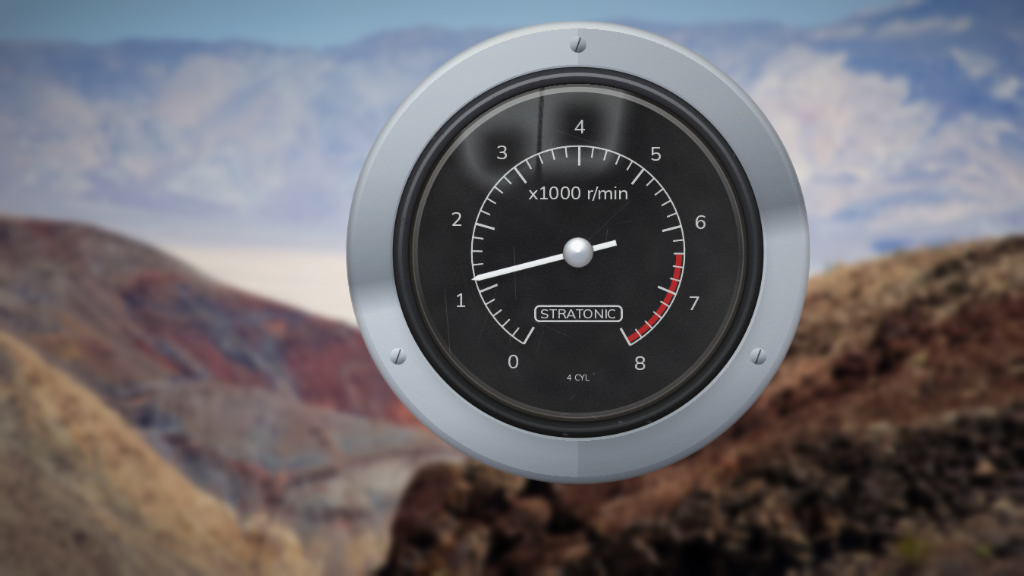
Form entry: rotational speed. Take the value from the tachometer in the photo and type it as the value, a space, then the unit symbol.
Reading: 1200 rpm
